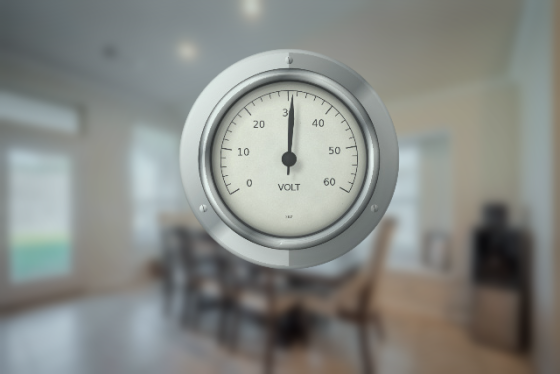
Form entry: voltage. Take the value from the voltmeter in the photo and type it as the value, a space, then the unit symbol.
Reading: 31 V
